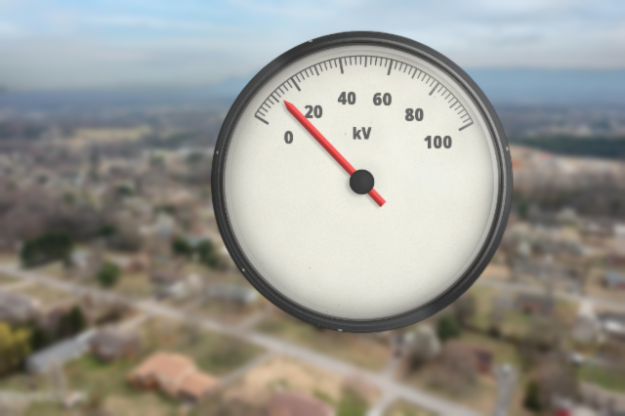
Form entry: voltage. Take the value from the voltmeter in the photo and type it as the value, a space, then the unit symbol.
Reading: 12 kV
